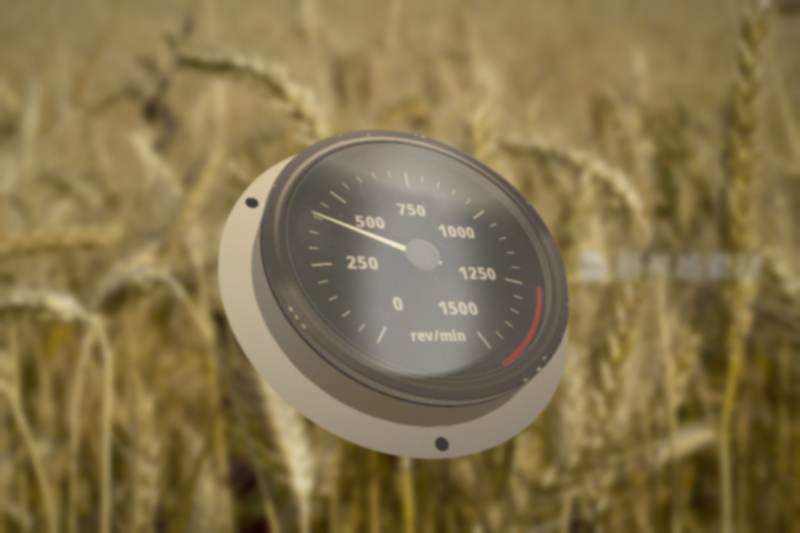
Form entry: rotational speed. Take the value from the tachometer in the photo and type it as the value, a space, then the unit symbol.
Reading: 400 rpm
